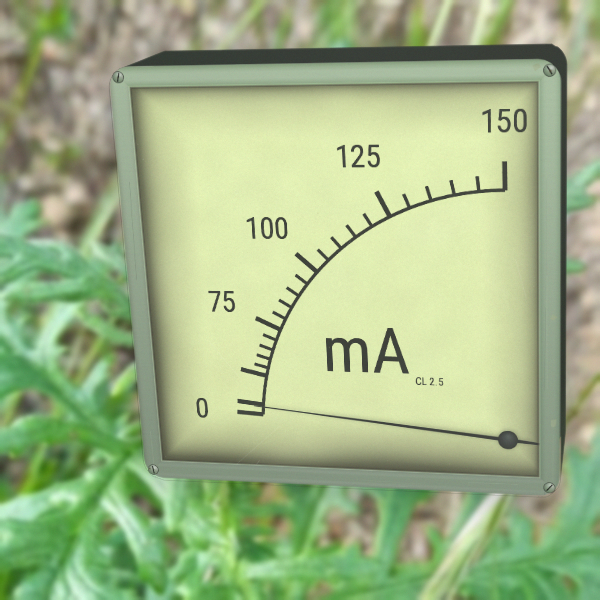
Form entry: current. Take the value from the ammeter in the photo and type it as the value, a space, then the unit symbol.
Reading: 25 mA
